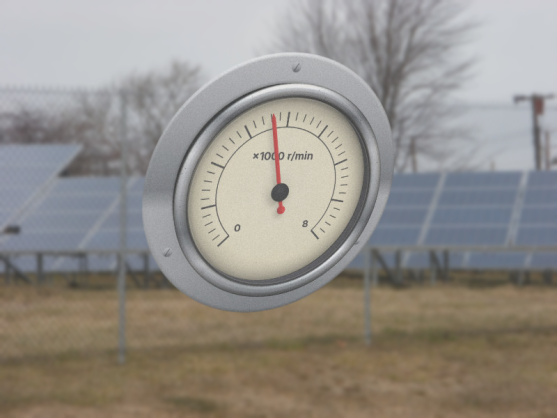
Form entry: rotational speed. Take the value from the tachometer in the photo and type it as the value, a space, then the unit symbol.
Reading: 3600 rpm
